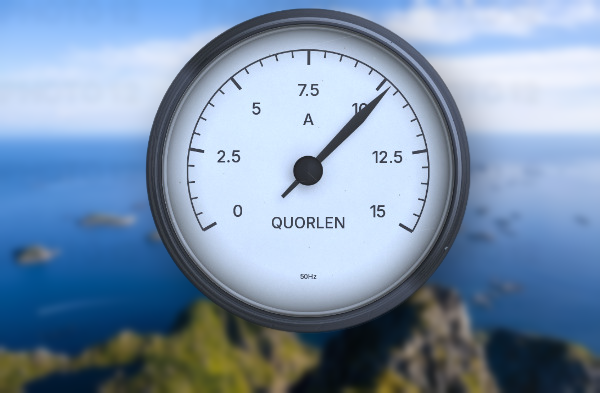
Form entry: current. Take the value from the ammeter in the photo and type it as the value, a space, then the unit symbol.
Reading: 10.25 A
